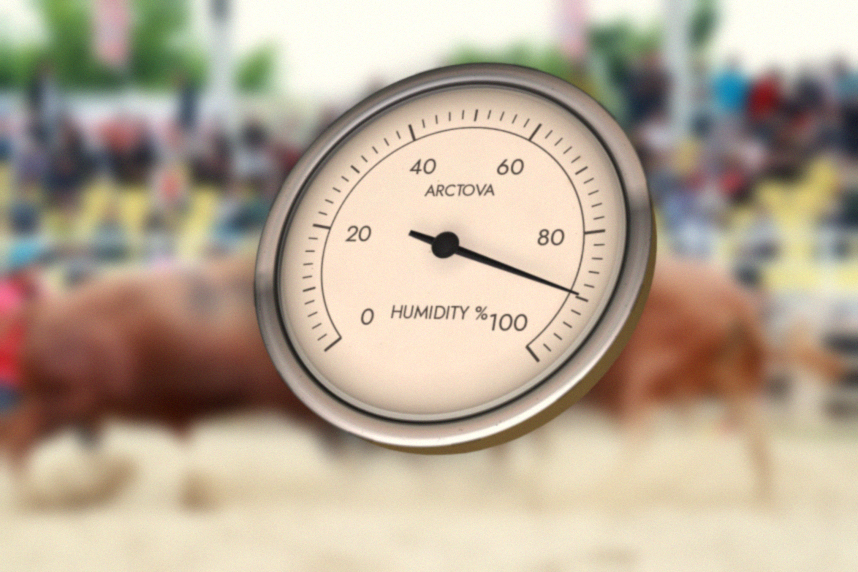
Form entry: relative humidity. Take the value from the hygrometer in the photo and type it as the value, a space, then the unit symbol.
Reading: 90 %
